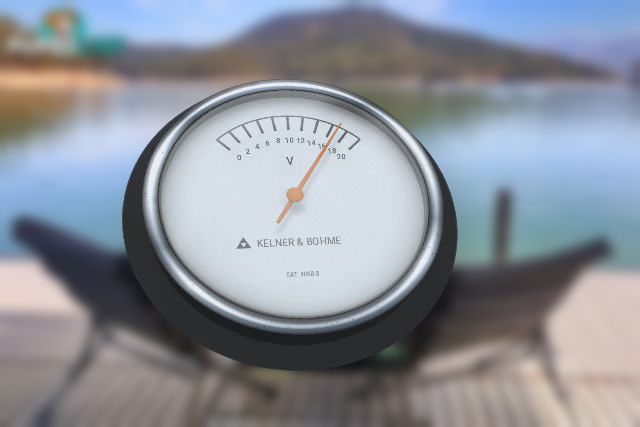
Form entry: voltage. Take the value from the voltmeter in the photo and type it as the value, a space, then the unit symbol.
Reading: 17 V
